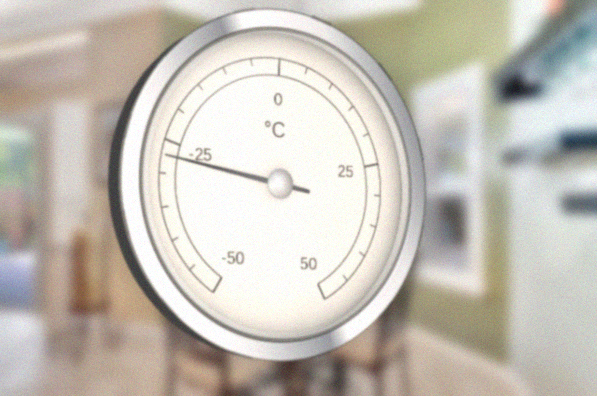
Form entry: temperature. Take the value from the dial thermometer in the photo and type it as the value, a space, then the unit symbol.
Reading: -27.5 °C
